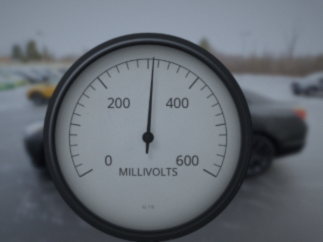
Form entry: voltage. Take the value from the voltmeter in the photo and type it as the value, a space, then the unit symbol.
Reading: 310 mV
